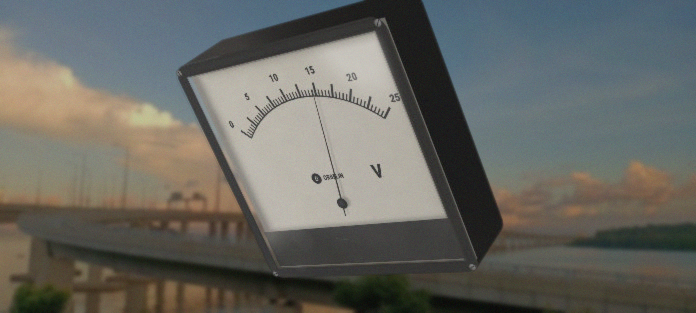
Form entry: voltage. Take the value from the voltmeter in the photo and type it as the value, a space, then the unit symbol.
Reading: 15 V
